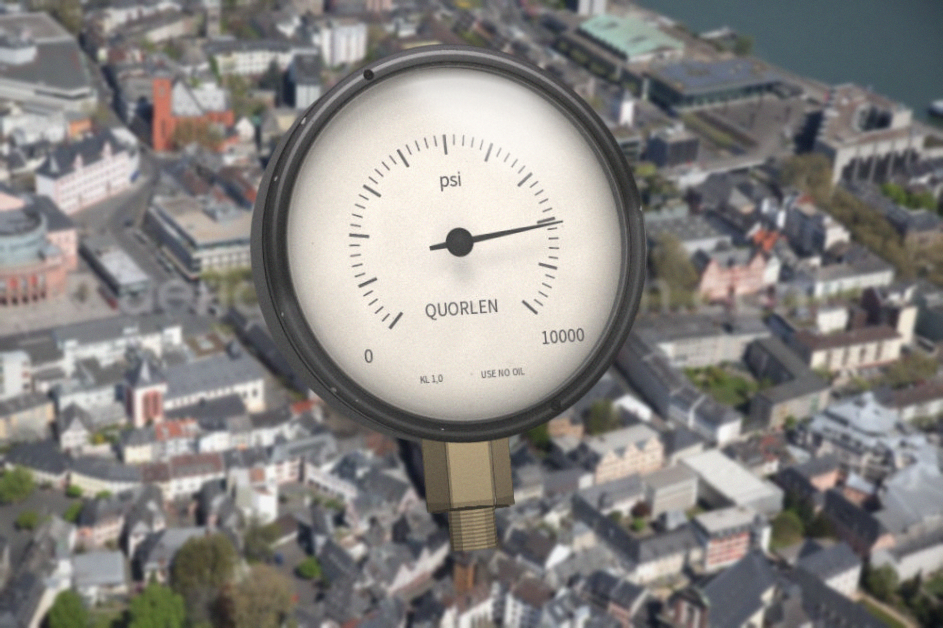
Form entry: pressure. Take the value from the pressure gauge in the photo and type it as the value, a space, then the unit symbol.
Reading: 8100 psi
